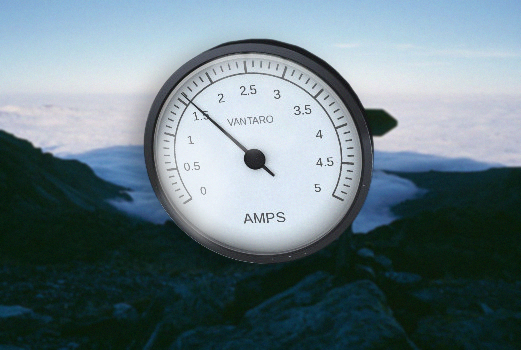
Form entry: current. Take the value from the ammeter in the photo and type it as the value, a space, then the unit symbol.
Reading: 1.6 A
